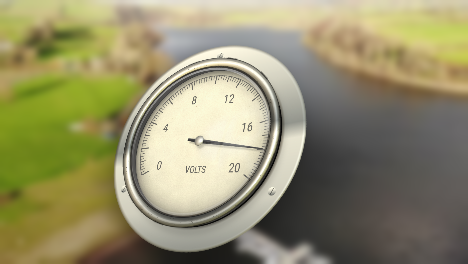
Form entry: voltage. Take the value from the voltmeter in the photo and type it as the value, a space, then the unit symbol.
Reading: 18 V
